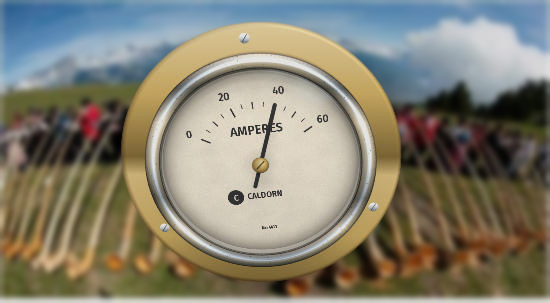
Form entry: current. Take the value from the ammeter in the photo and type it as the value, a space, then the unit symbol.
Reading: 40 A
